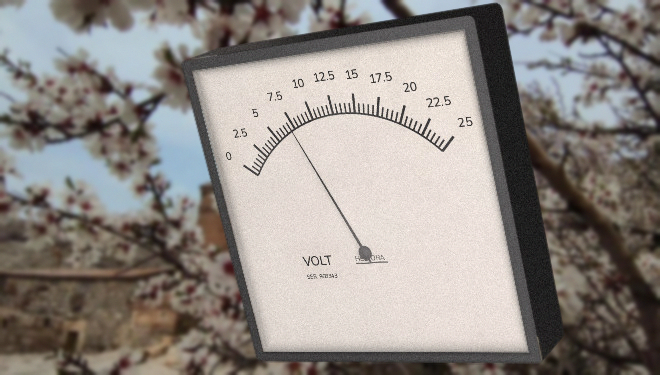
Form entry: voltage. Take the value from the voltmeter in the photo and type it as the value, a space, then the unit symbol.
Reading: 7.5 V
